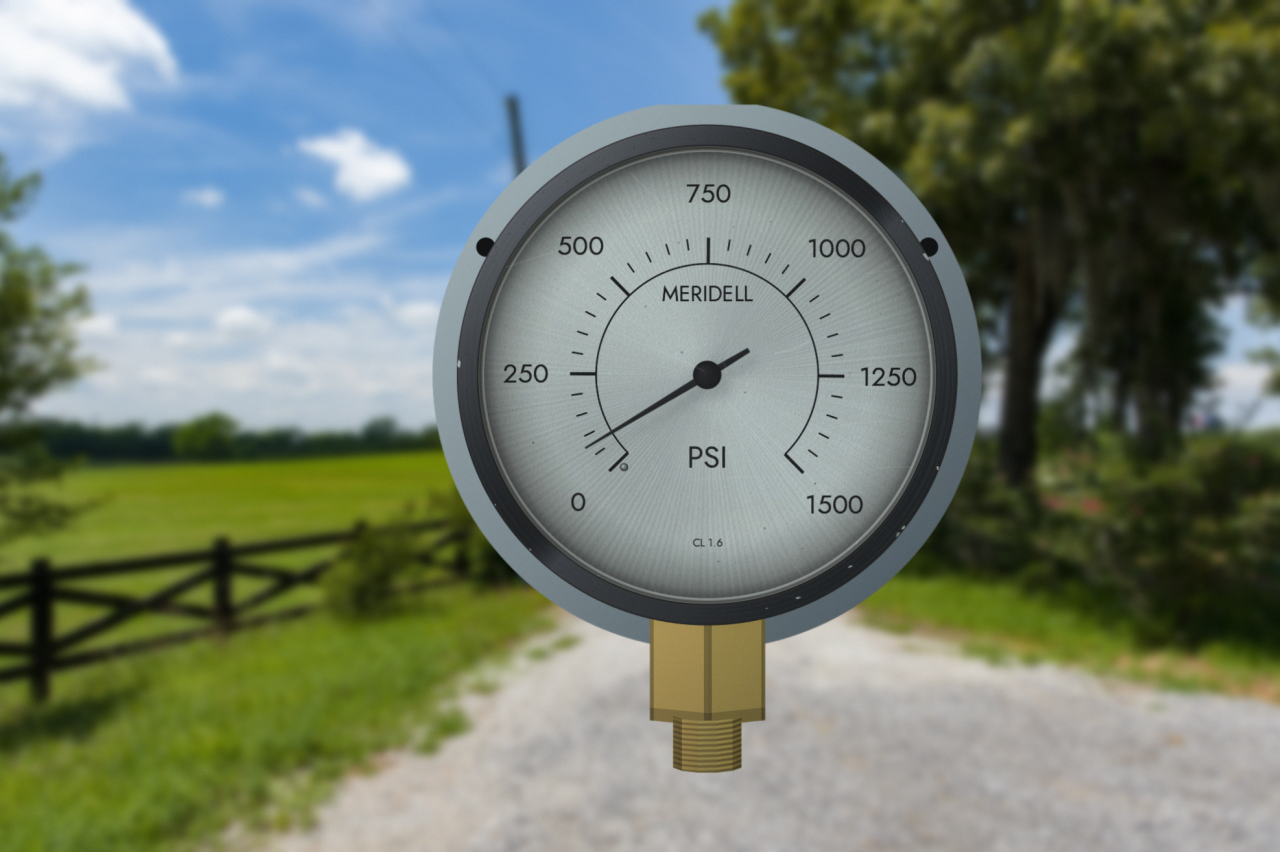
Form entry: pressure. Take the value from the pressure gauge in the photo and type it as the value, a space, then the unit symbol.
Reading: 75 psi
